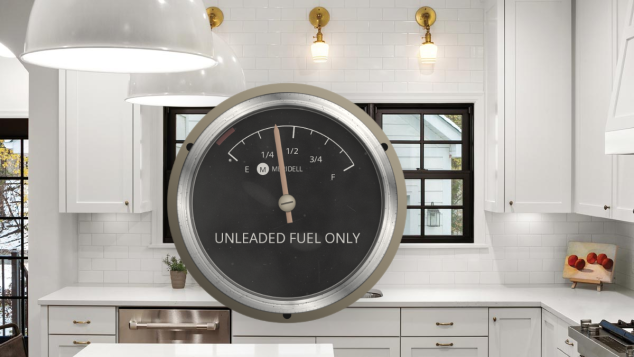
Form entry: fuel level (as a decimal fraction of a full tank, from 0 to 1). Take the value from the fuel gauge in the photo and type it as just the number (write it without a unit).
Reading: 0.375
